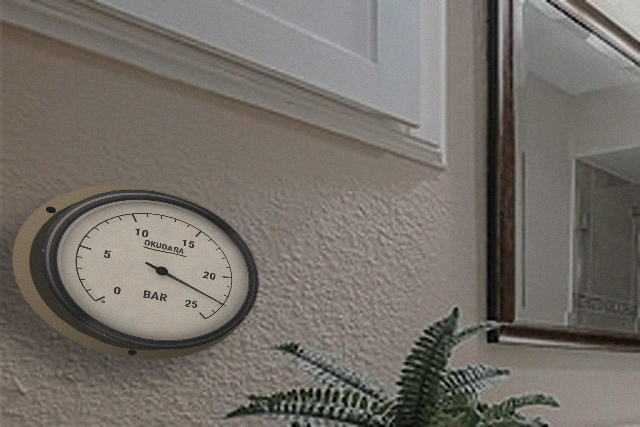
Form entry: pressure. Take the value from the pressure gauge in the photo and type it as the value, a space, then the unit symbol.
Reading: 23 bar
